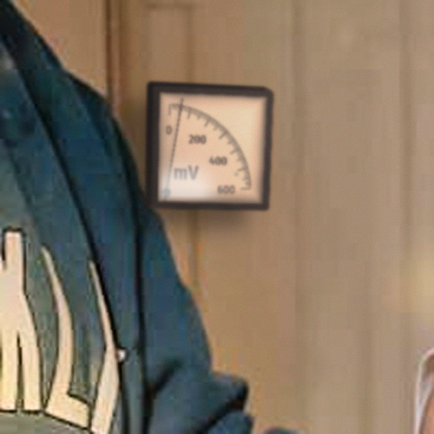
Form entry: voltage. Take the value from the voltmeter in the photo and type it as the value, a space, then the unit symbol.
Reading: 50 mV
